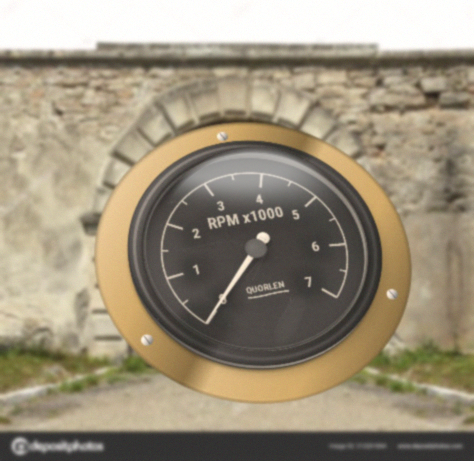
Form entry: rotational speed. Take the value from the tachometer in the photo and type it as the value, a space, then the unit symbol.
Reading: 0 rpm
